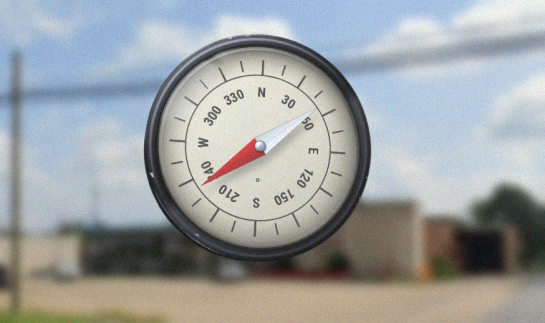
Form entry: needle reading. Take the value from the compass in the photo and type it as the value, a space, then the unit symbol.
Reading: 232.5 °
